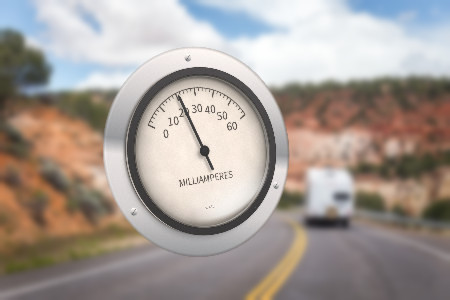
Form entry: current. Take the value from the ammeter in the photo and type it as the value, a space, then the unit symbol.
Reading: 20 mA
